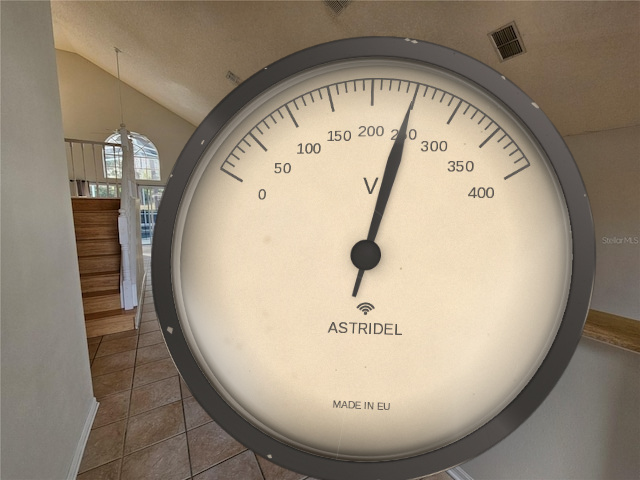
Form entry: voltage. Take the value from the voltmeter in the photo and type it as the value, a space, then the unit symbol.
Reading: 250 V
